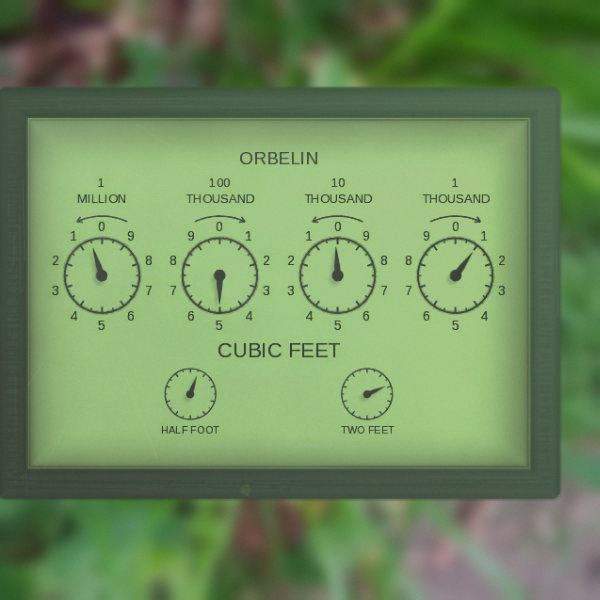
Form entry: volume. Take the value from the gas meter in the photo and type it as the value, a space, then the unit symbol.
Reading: 50100 ft³
